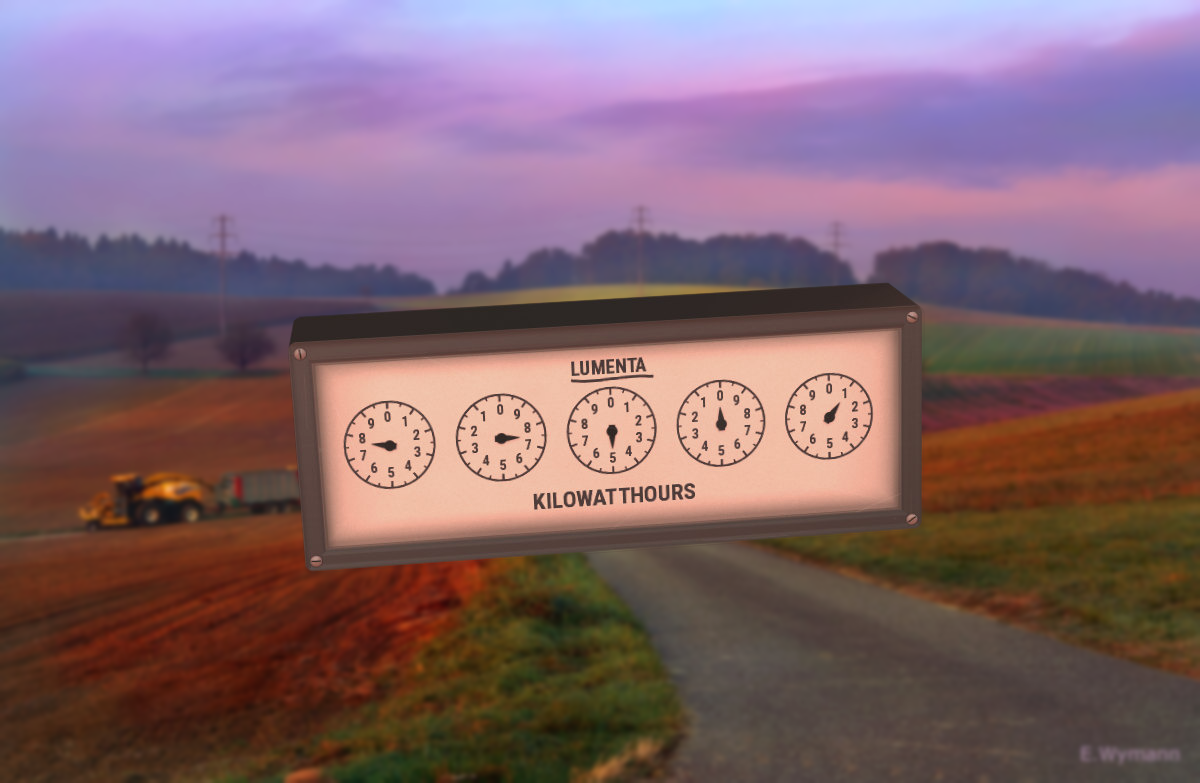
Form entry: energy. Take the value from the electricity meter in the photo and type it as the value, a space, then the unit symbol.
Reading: 77501 kWh
